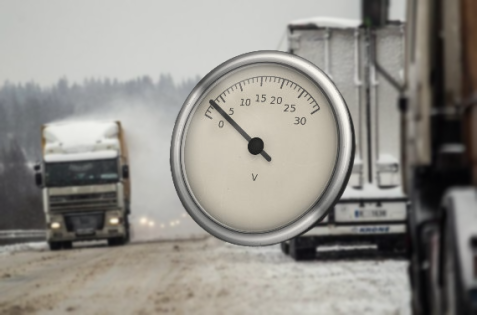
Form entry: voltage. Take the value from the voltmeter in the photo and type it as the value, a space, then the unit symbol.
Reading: 3 V
